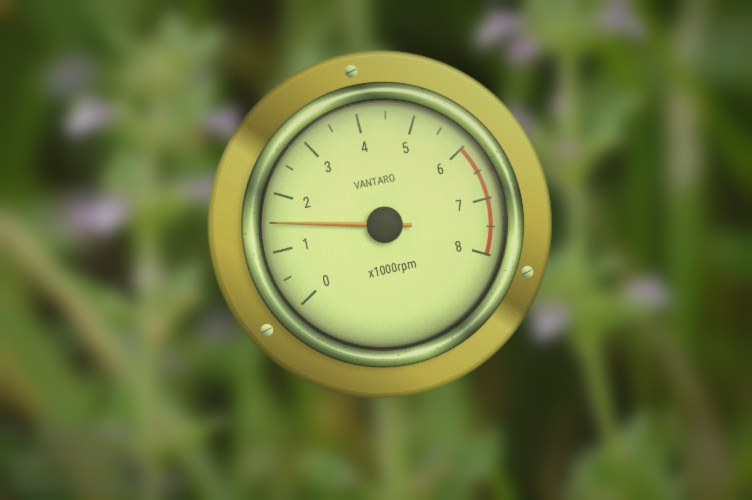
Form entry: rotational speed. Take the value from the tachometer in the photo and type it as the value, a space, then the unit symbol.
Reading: 1500 rpm
